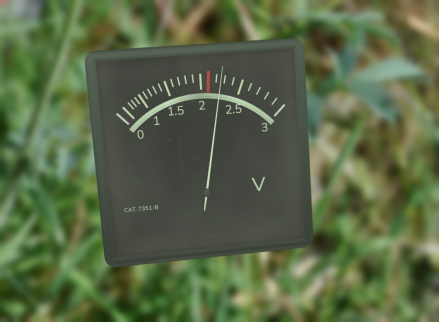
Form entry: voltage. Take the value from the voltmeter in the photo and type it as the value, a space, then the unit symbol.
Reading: 2.25 V
